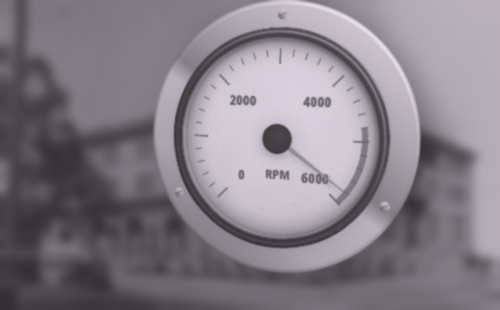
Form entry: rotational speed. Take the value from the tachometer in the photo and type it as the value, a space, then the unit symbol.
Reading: 5800 rpm
